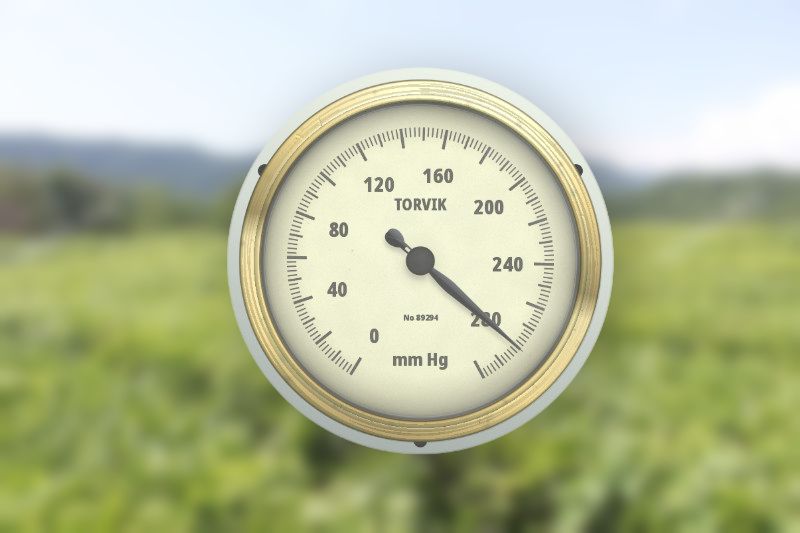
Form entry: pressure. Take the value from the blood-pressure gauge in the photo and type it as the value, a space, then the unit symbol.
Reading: 280 mmHg
